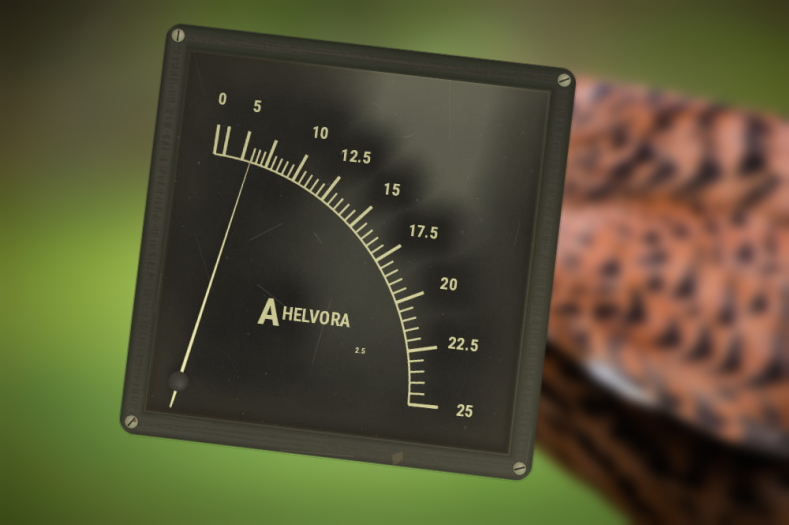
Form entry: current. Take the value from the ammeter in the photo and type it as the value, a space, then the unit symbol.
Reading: 6 A
